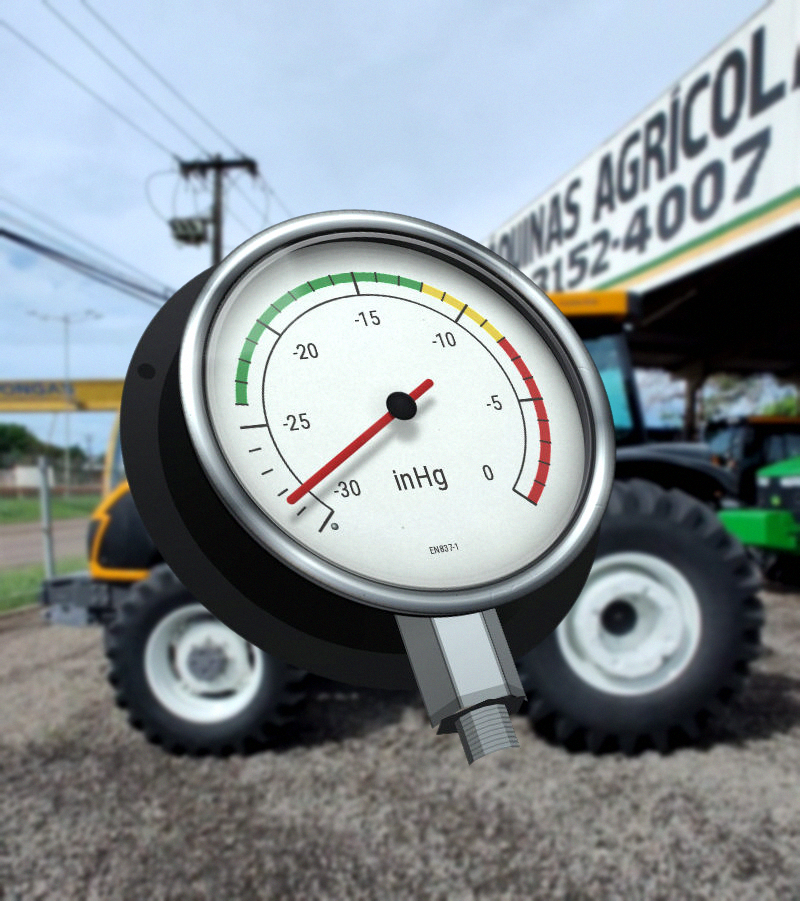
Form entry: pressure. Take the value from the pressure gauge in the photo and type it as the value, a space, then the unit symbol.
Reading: -28.5 inHg
